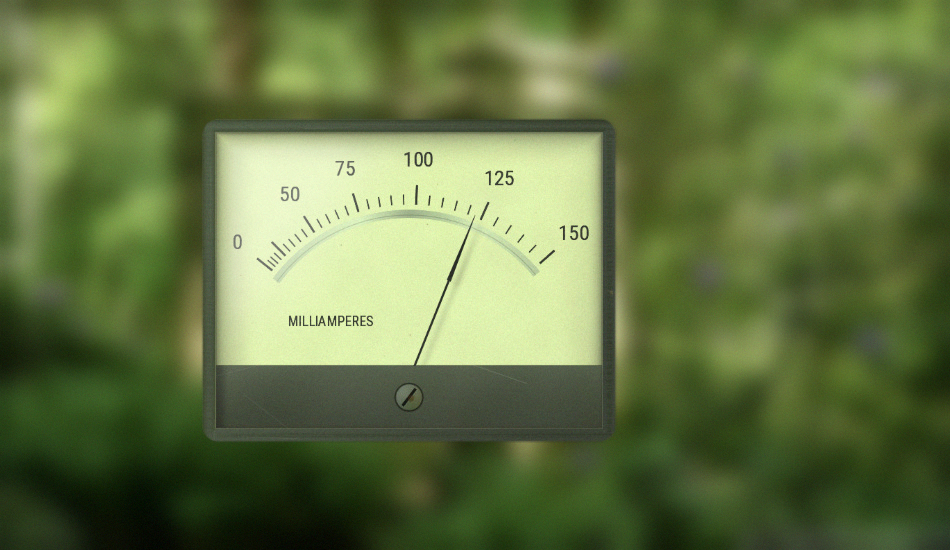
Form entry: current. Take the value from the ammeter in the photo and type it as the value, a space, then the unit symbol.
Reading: 122.5 mA
